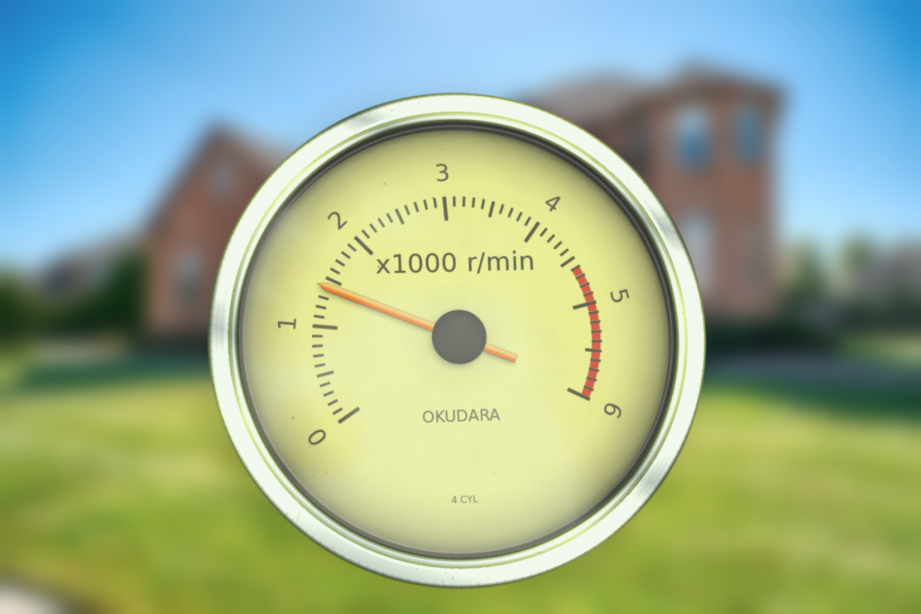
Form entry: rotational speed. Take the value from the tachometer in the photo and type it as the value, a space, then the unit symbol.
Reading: 1400 rpm
